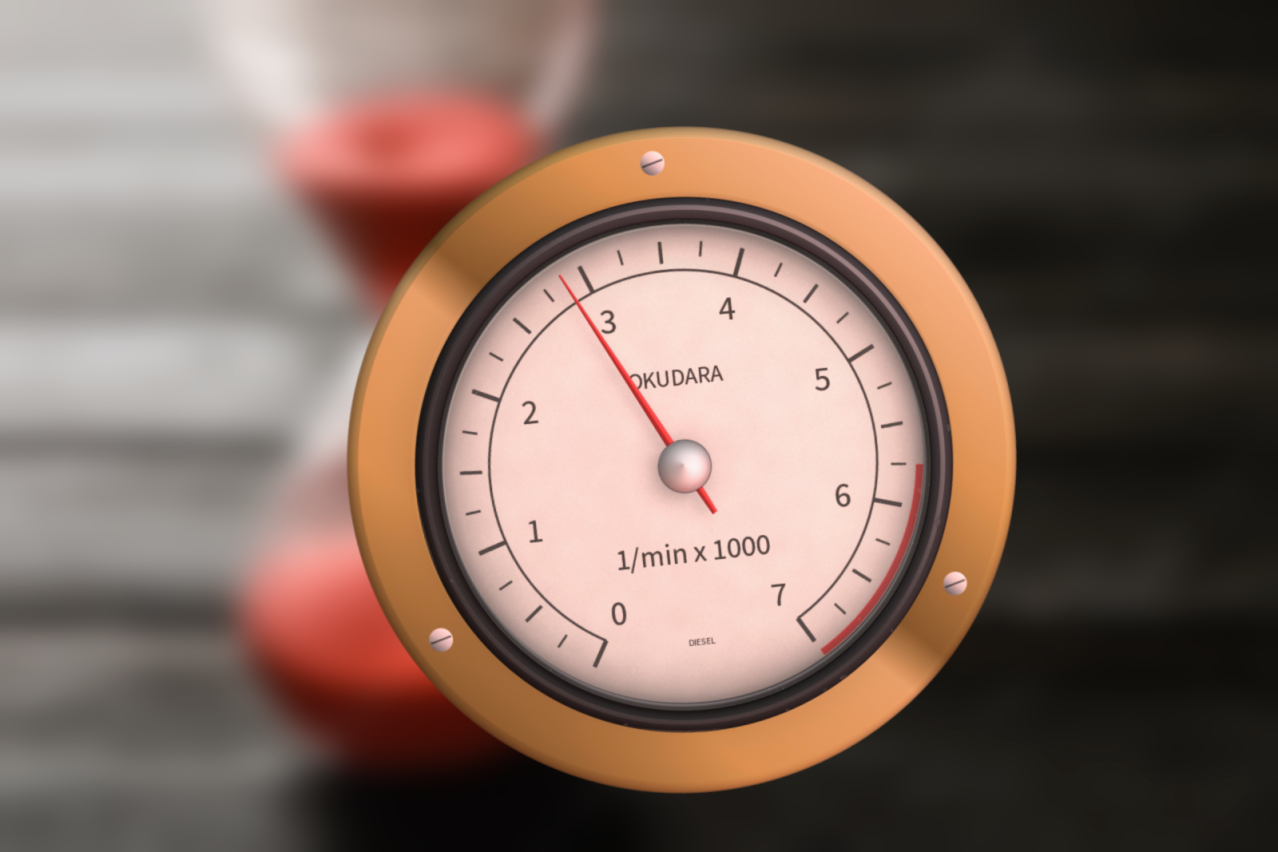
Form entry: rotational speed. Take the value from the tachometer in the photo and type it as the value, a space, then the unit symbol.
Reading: 2875 rpm
